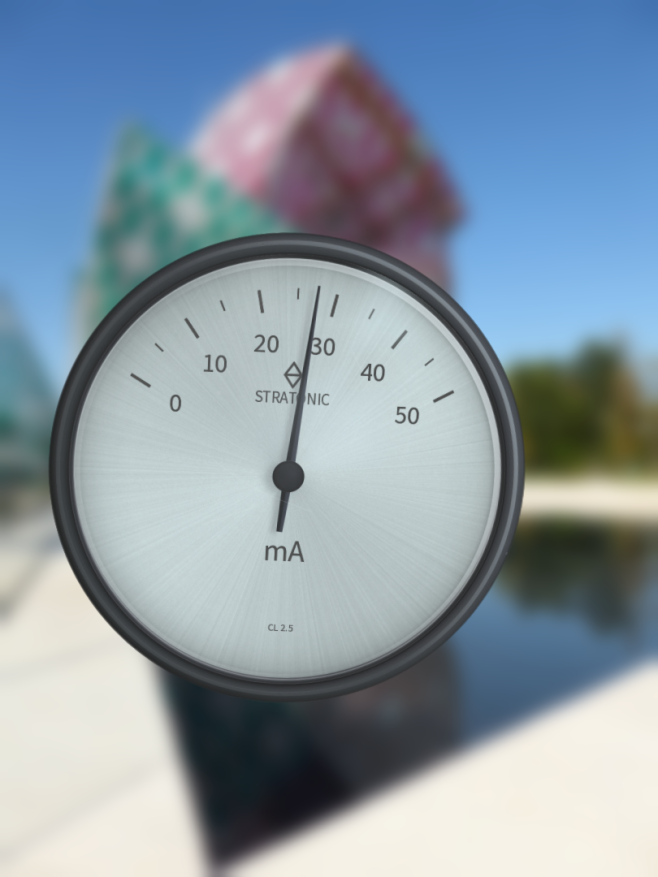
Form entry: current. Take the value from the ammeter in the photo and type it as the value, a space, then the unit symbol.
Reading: 27.5 mA
